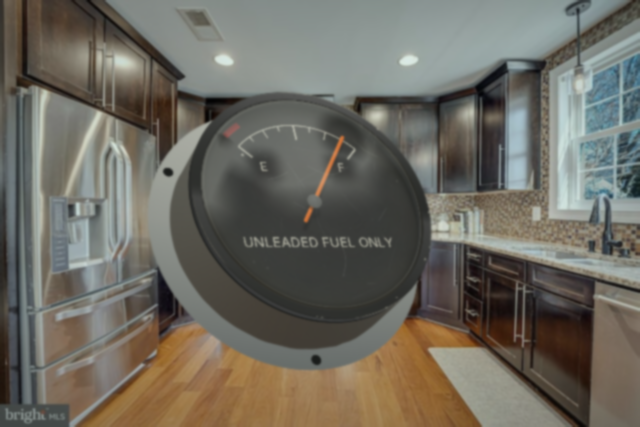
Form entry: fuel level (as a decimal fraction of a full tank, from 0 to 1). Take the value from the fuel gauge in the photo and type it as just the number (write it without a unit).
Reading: 0.875
